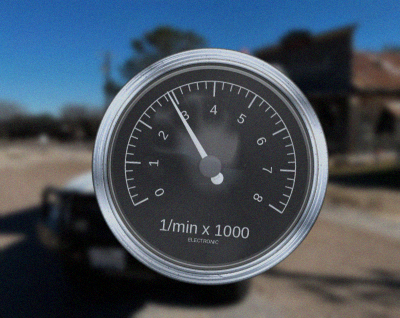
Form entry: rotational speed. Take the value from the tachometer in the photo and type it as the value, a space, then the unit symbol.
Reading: 2900 rpm
